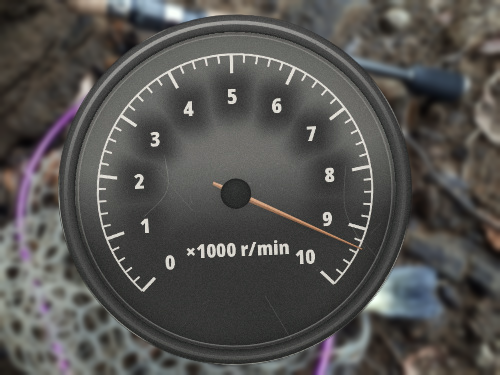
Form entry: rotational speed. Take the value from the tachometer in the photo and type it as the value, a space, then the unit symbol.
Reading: 9300 rpm
